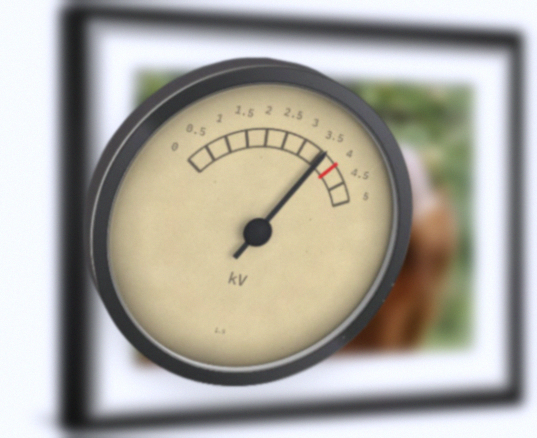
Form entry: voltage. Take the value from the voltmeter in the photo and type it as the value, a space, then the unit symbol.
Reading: 3.5 kV
